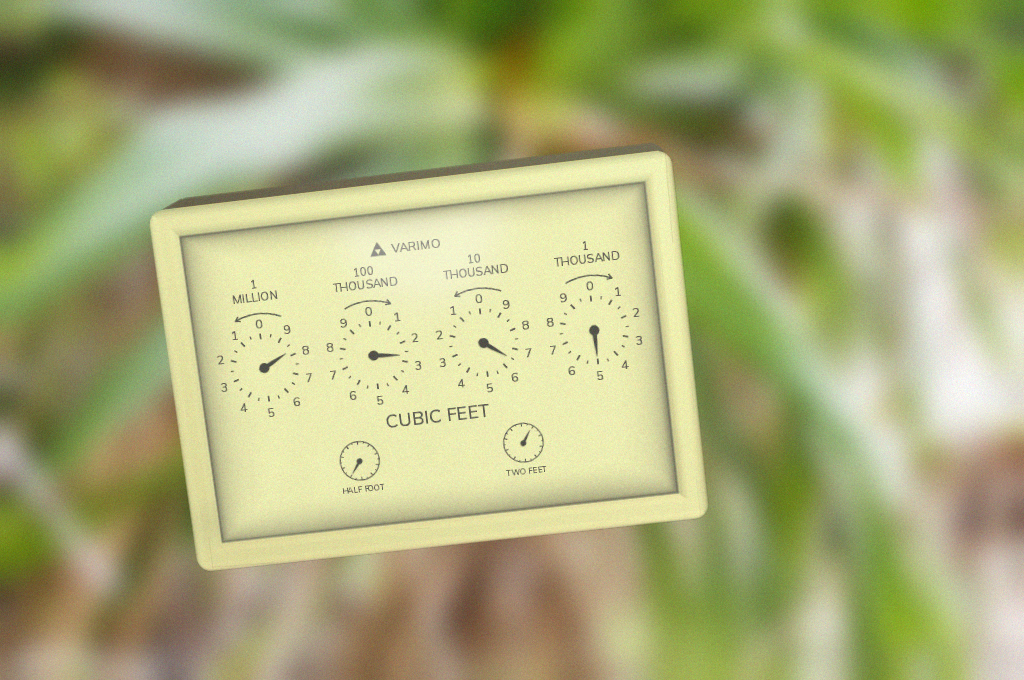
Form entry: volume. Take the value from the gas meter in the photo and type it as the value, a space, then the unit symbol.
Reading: 826500 ft³
